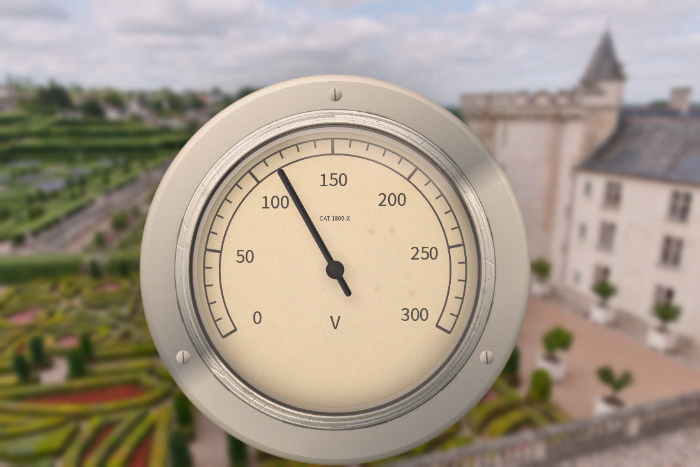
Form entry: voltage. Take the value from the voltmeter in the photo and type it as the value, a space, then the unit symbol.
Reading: 115 V
